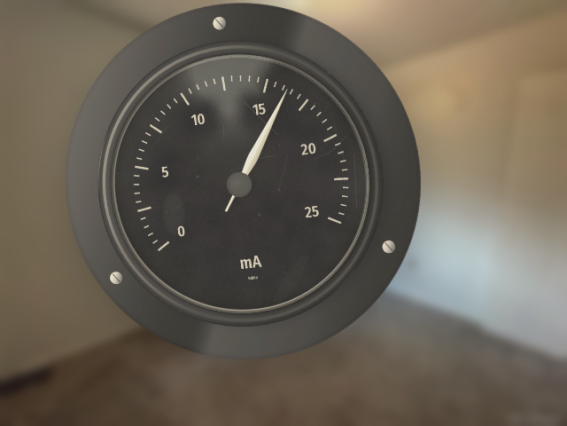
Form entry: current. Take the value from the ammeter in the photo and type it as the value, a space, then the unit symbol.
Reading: 16.25 mA
